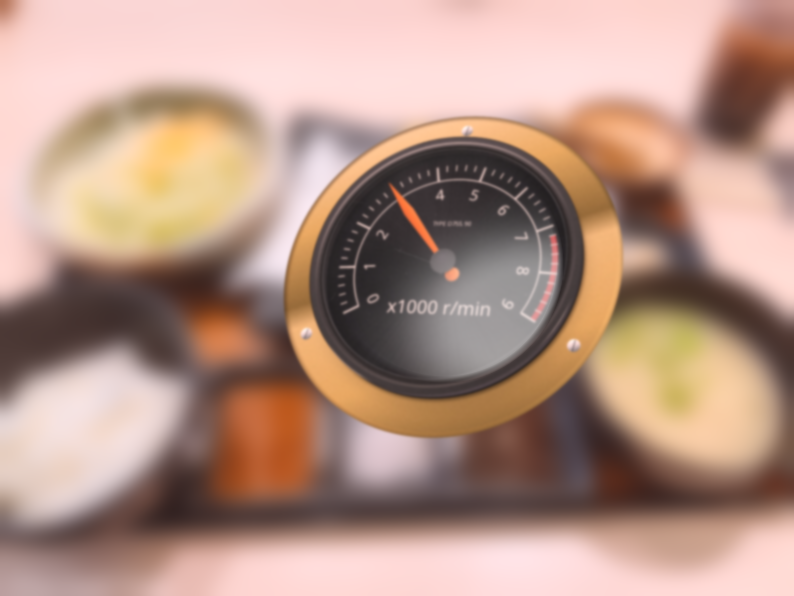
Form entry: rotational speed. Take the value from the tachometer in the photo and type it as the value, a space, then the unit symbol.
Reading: 3000 rpm
